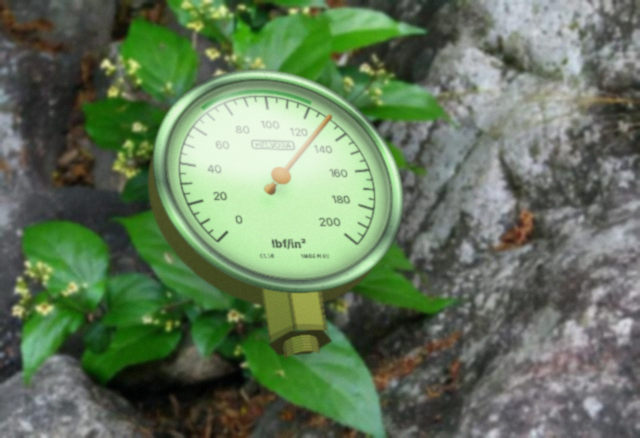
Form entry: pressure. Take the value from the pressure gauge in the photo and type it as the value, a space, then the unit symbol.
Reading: 130 psi
